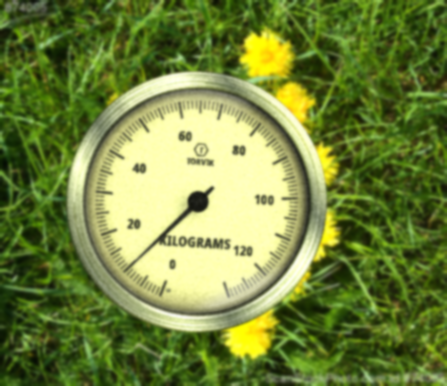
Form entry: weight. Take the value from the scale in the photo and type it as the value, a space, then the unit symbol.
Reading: 10 kg
